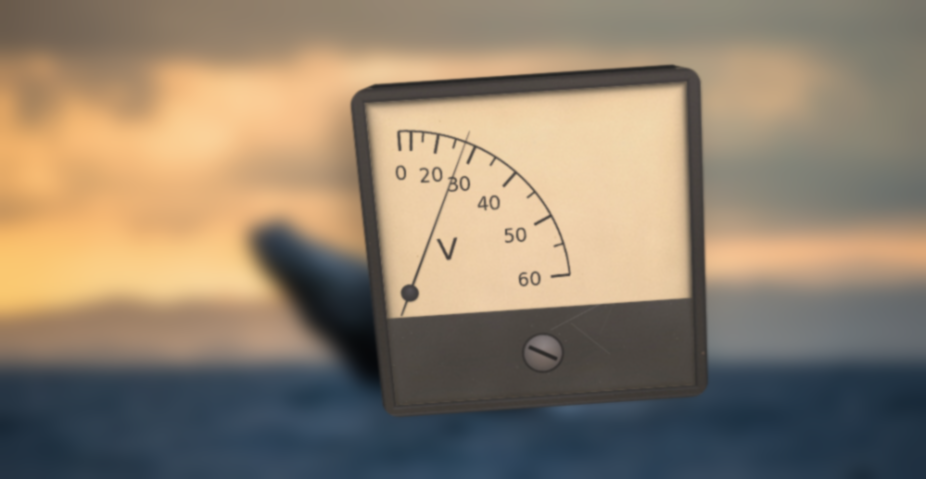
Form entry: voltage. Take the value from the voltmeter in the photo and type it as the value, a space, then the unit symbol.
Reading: 27.5 V
